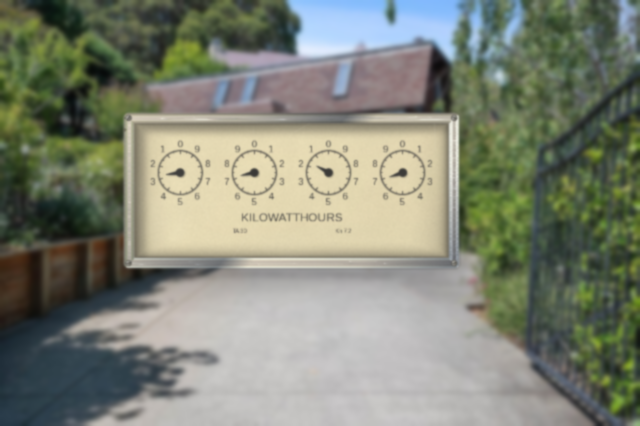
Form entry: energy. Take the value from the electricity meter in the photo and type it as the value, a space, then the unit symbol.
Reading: 2717 kWh
